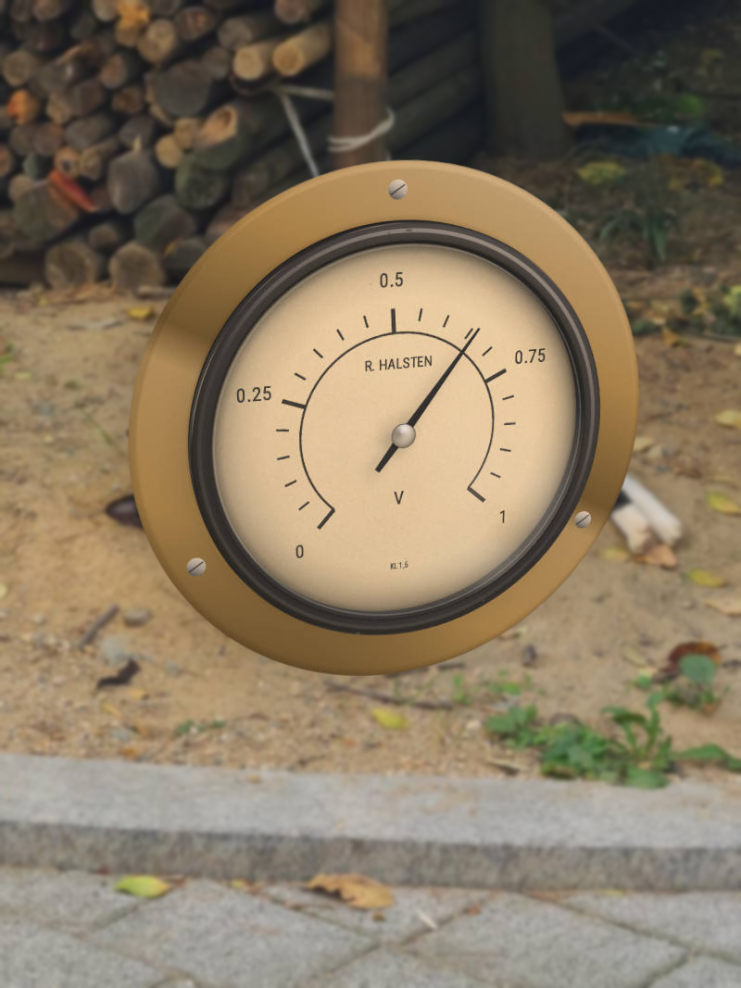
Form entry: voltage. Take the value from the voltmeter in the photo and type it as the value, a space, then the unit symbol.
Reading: 0.65 V
